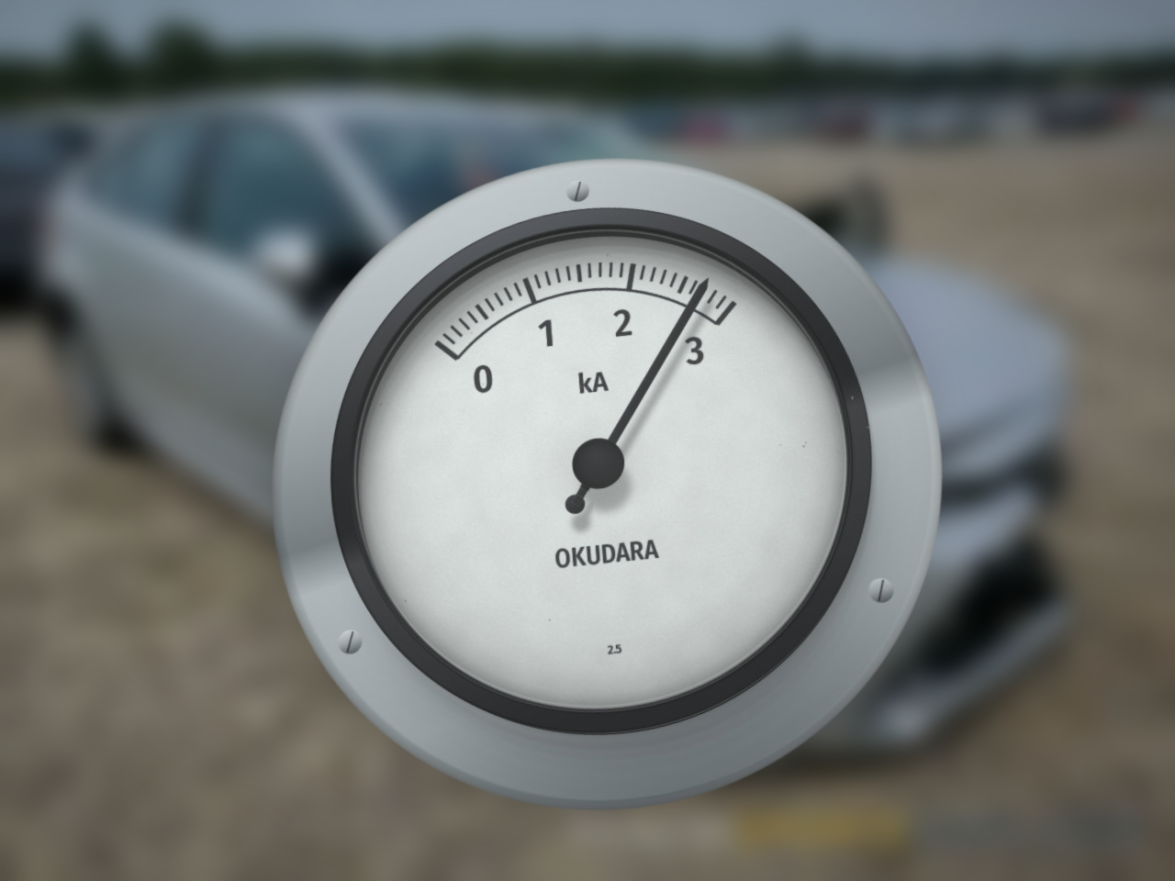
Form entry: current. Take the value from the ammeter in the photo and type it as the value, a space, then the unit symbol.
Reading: 2.7 kA
